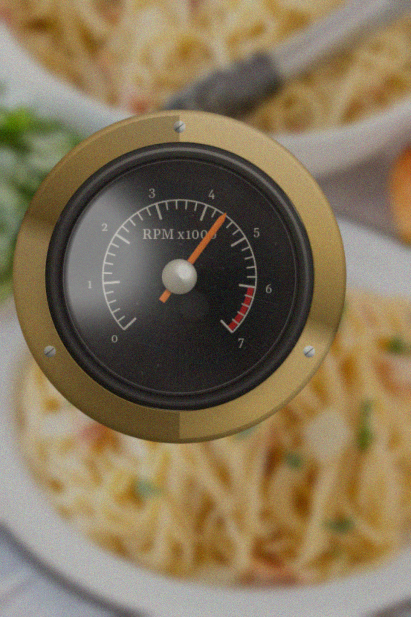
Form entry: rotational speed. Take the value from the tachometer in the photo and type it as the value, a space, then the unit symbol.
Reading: 4400 rpm
